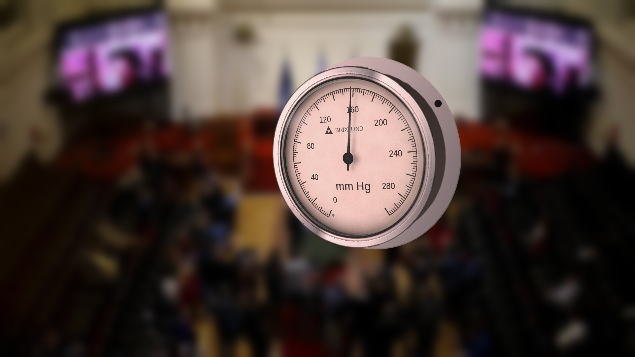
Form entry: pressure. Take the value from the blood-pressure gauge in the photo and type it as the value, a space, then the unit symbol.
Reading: 160 mmHg
